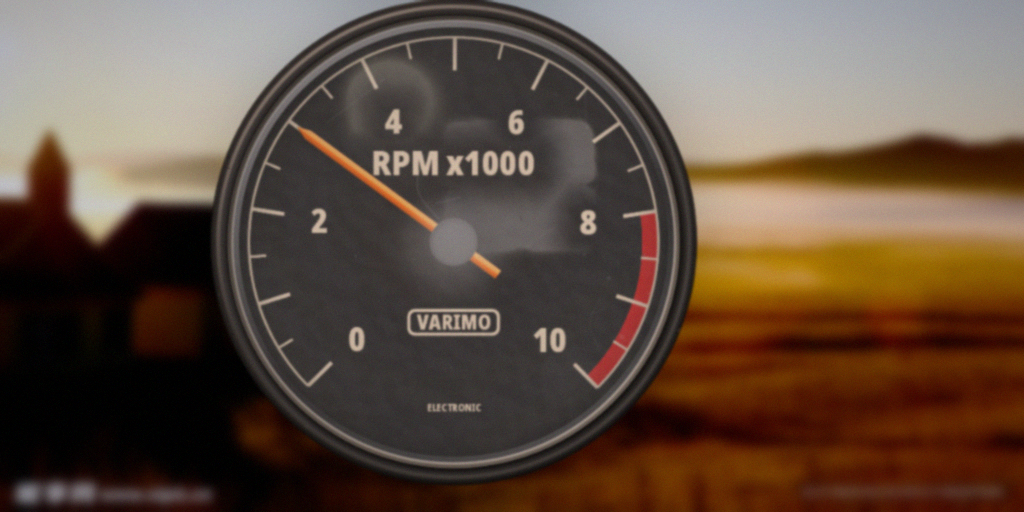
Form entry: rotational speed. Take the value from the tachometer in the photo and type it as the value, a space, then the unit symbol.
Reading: 3000 rpm
